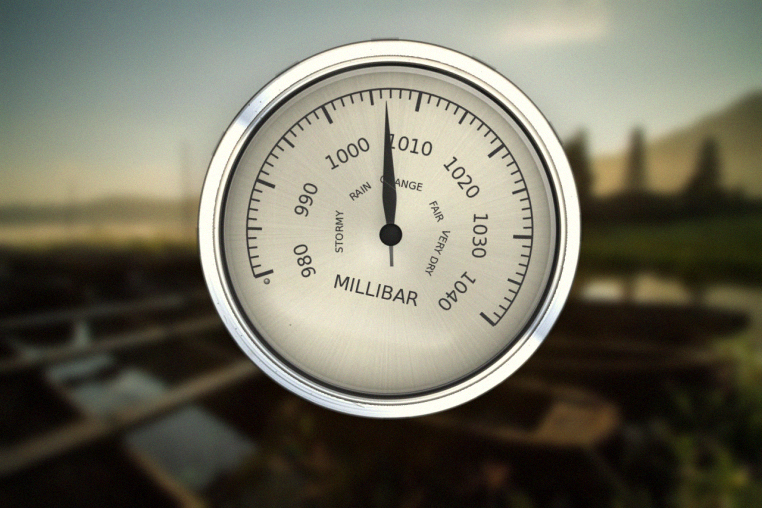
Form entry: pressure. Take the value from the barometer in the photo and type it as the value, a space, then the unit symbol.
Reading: 1006.5 mbar
